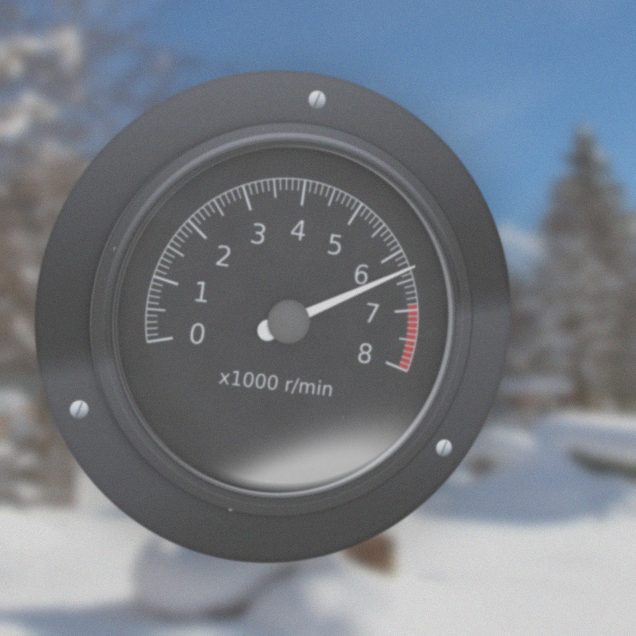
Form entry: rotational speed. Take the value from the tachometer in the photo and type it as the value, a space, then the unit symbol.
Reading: 6300 rpm
